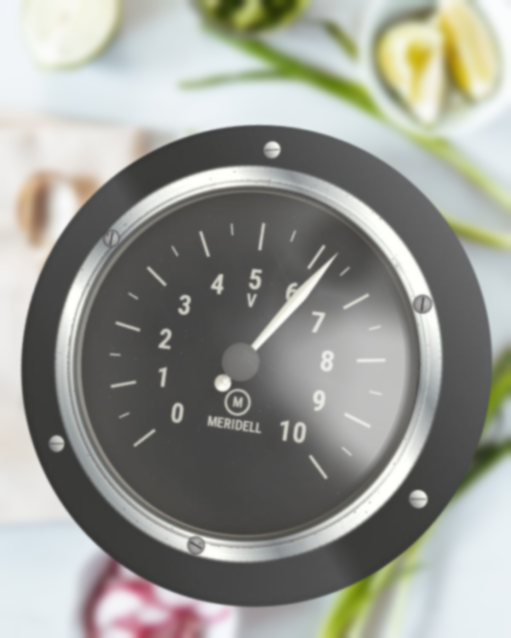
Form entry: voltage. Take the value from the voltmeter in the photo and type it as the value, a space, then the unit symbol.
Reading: 6.25 V
